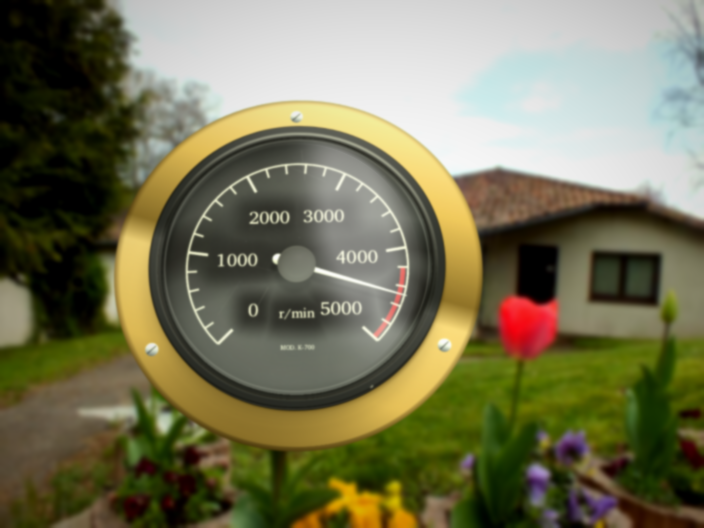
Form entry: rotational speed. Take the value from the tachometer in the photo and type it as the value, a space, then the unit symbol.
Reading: 4500 rpm
